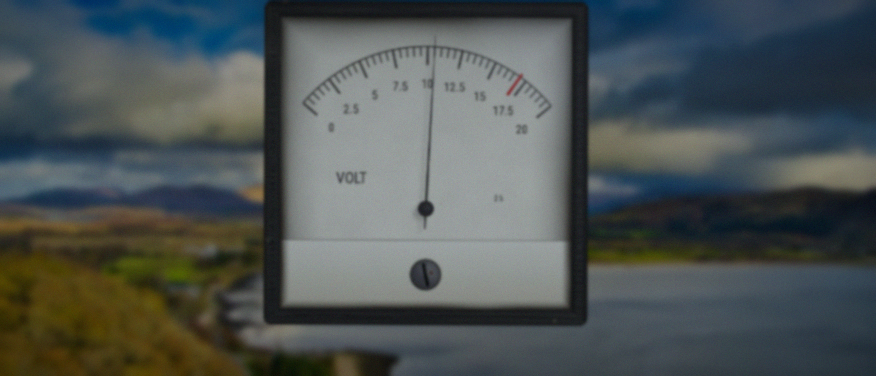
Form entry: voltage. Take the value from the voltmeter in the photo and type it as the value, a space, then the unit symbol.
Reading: 10.5 V
